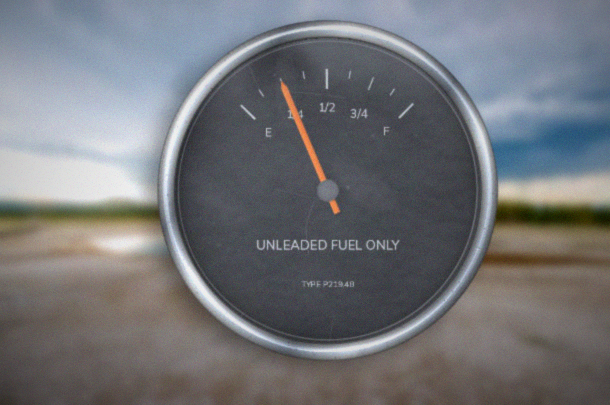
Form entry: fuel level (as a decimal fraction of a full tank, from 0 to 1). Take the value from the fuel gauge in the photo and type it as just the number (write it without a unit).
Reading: 0.25
